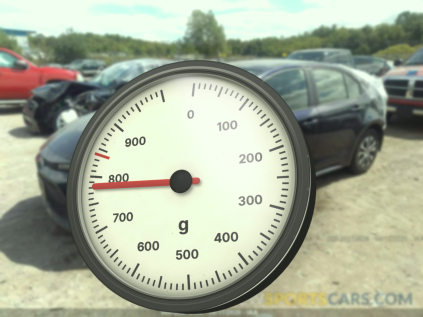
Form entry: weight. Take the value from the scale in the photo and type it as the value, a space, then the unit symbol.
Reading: 780 g
